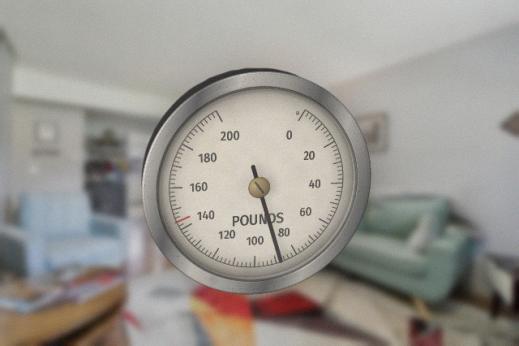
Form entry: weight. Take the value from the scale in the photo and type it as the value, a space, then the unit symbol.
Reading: 88 lb
